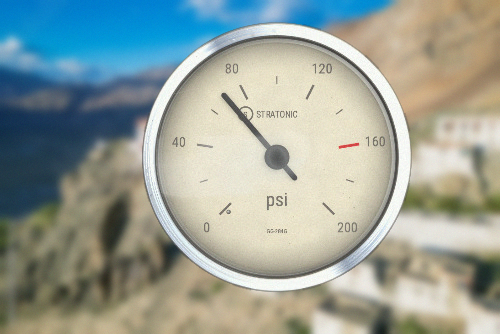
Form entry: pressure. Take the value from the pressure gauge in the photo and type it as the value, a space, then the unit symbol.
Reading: 70 psi
